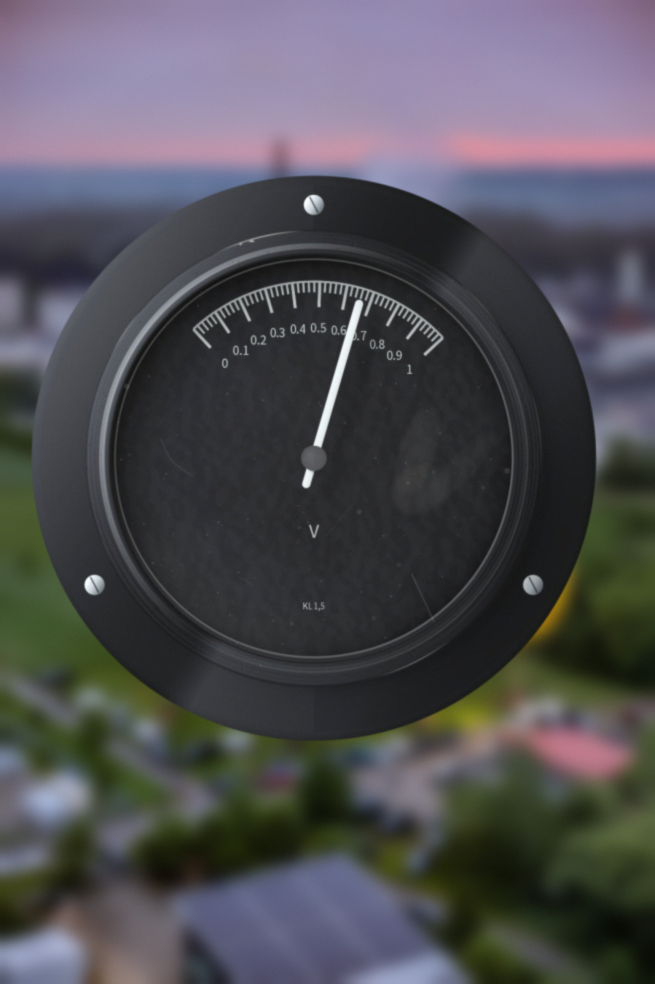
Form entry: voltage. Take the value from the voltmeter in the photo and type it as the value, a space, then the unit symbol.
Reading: 0.66 V
